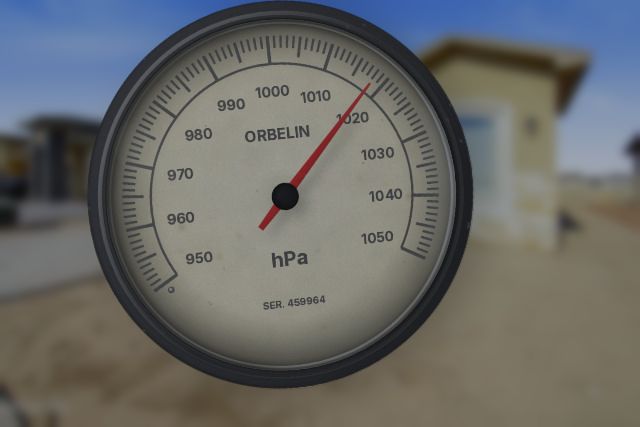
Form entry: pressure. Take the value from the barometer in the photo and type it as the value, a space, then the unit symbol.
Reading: 1018 hPa
